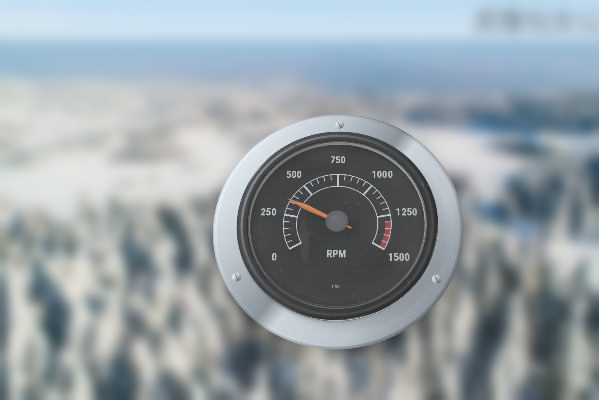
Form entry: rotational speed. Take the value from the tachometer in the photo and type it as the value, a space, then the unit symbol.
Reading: 350 rpm
